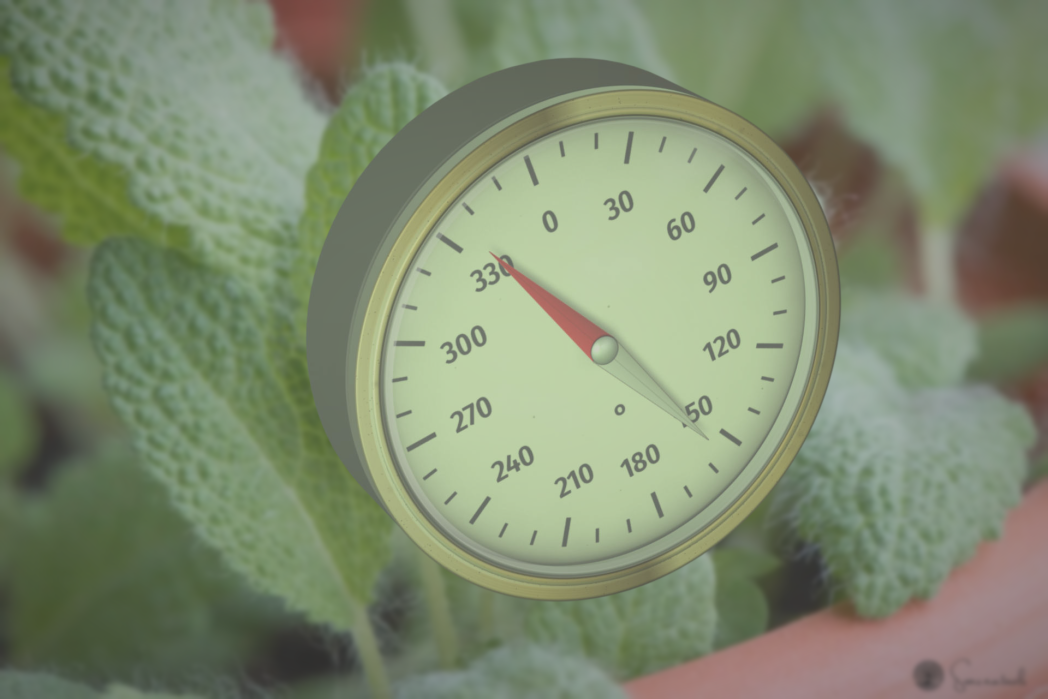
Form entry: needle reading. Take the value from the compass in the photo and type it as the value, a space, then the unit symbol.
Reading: 335 °
